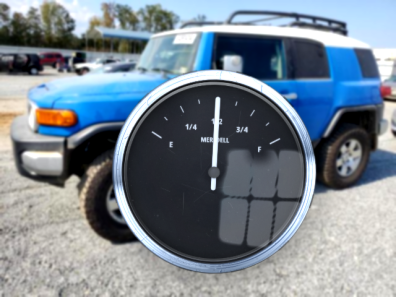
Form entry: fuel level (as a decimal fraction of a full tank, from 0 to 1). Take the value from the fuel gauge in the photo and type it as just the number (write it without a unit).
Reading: 0.5
